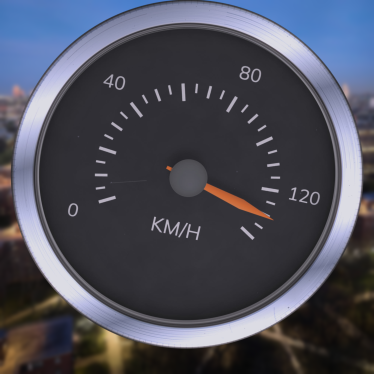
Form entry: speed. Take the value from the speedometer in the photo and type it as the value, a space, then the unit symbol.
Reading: 130 km/h
